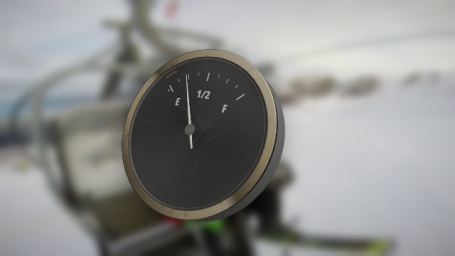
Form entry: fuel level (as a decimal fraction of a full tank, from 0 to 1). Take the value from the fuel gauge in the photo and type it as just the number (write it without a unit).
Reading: 0.25
